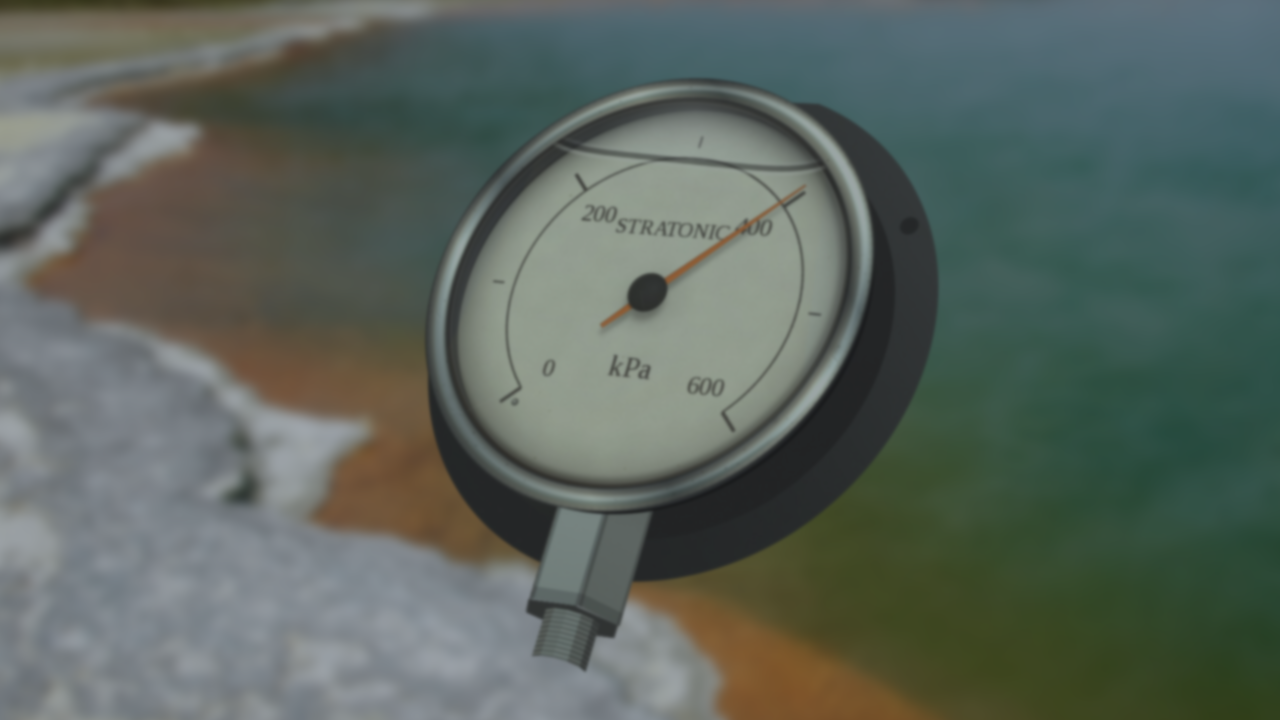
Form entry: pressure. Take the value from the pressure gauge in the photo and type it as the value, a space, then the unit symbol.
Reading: 400 kPa
